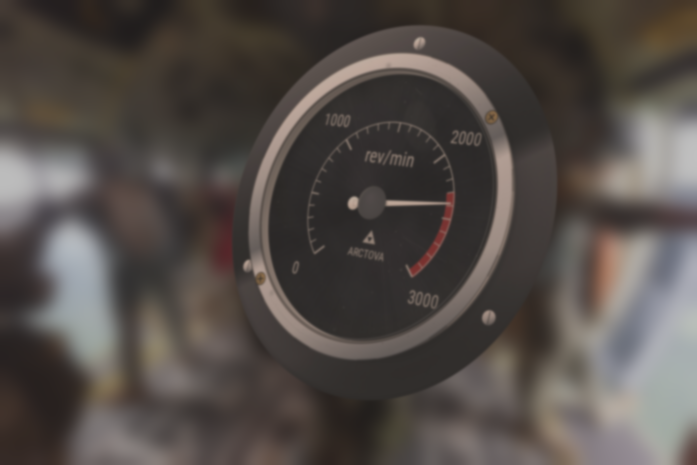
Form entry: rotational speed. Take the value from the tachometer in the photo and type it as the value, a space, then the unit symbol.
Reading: 2400 rpm
